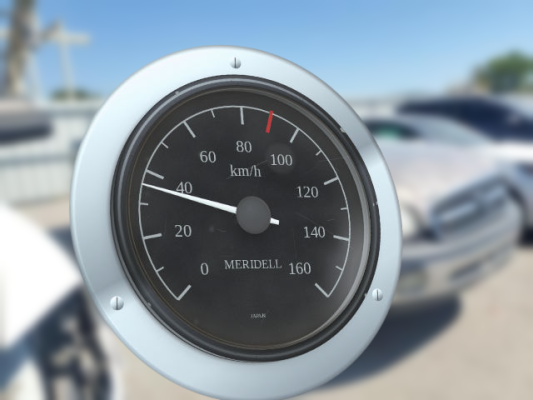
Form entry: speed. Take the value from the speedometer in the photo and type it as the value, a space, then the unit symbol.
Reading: 35 km/h
